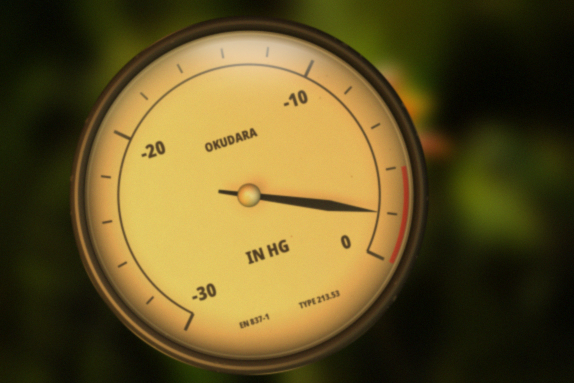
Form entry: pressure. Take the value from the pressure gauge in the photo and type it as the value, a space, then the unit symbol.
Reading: -2 inHg
